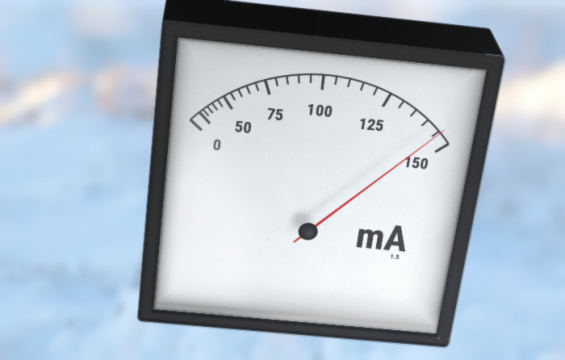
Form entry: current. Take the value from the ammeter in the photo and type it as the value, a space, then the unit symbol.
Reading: 145 mA
